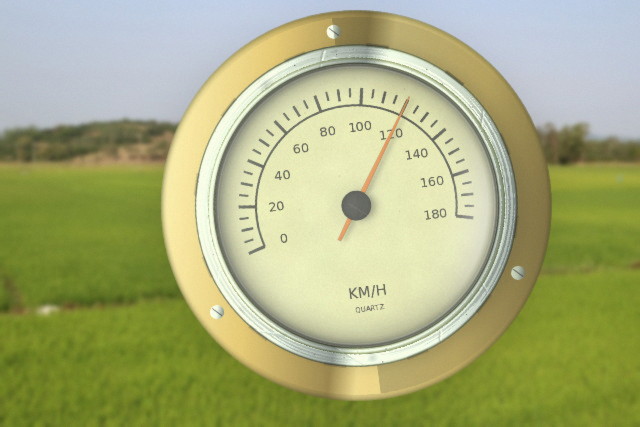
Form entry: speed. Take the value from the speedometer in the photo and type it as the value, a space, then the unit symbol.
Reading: 120 km/h
